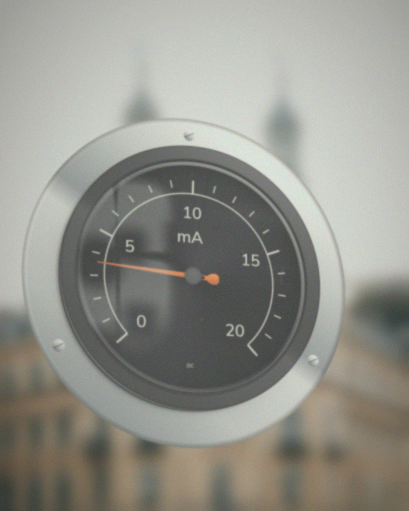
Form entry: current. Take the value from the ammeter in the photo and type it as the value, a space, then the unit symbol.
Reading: 3.5 mA
